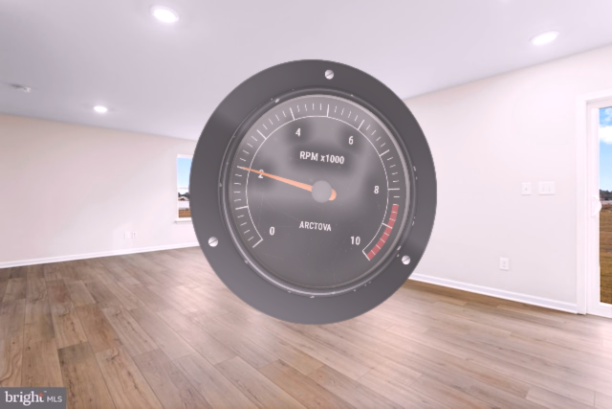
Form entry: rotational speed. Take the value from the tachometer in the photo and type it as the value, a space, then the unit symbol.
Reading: 2000 rpm
